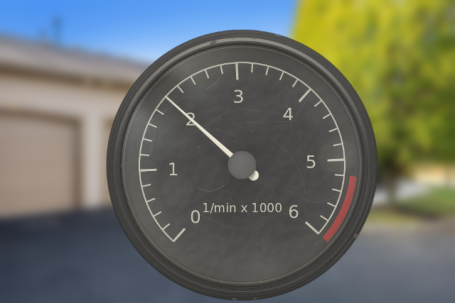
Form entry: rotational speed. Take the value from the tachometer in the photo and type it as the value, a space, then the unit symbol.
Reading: 2000 rpm
